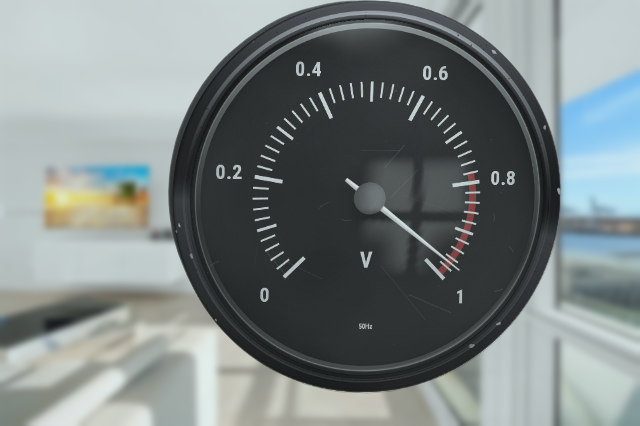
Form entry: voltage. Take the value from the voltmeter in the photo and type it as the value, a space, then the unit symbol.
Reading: 0.97 V
